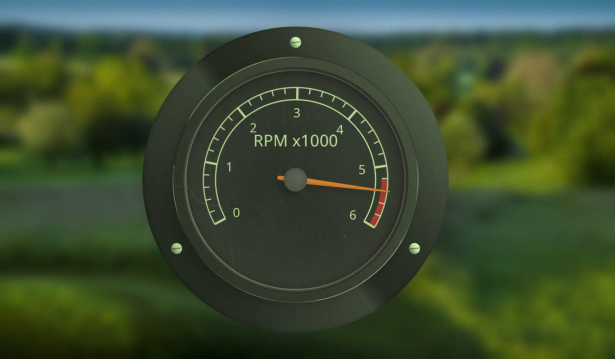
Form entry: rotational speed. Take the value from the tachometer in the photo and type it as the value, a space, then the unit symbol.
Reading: 5400 rpm
